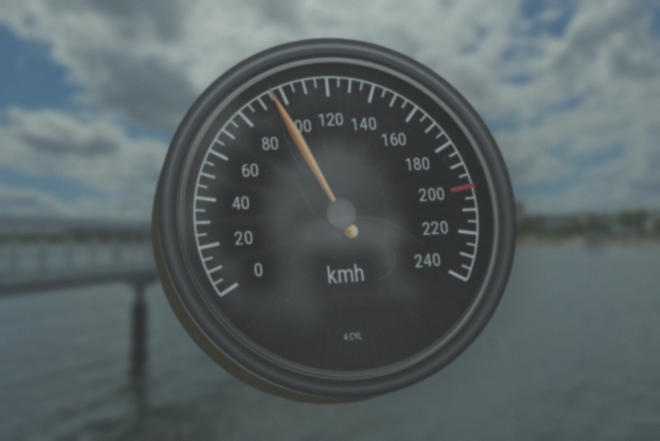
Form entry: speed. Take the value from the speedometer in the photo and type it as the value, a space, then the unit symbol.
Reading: 95 km/h
